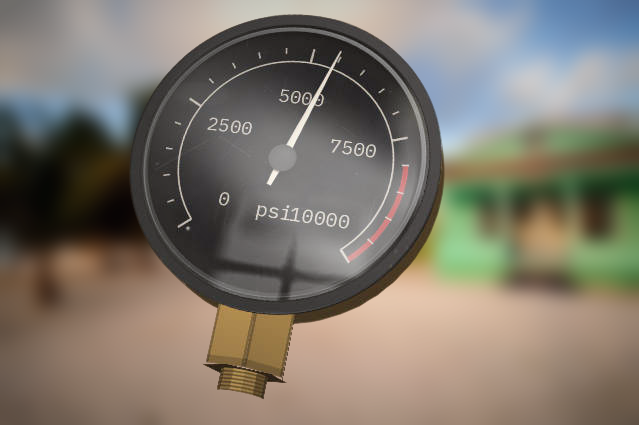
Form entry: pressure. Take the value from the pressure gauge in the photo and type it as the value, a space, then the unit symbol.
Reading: 5500 psi
